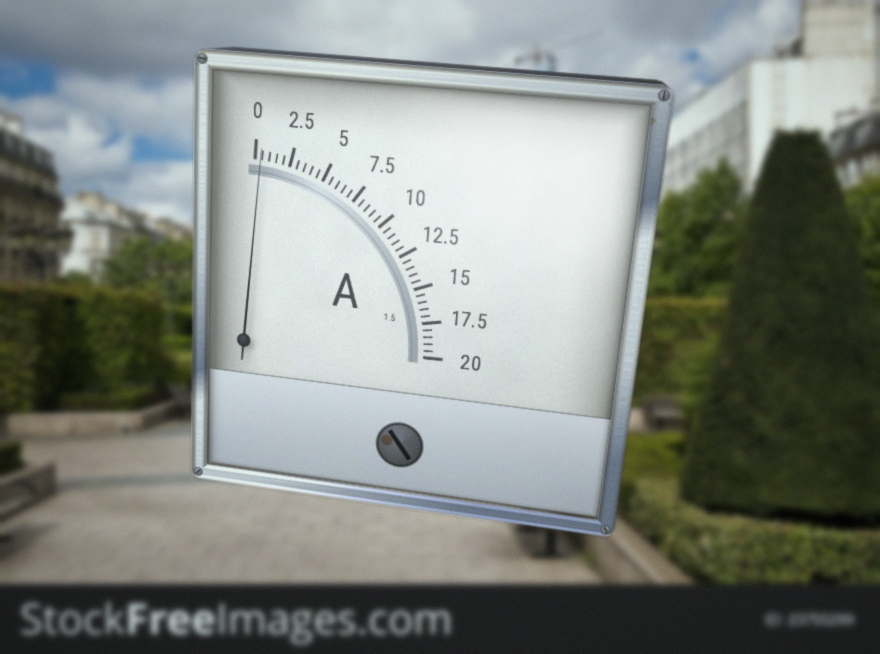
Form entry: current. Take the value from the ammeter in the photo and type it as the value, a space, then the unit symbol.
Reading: 0.5 A
